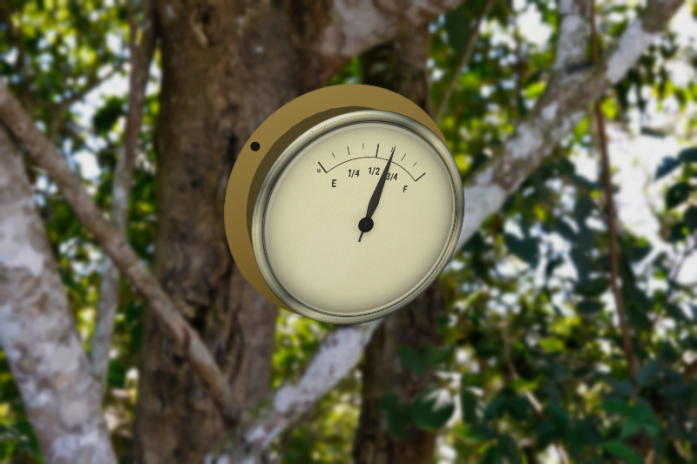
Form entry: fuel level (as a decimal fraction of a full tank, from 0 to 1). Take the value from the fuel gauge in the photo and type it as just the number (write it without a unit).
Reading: 0.625
